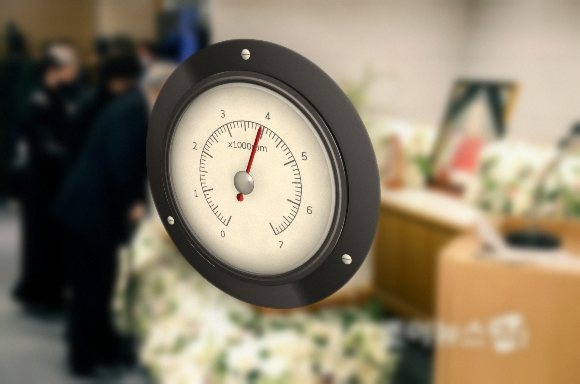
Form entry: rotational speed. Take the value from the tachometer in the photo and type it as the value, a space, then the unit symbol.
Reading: 4000 rpm
